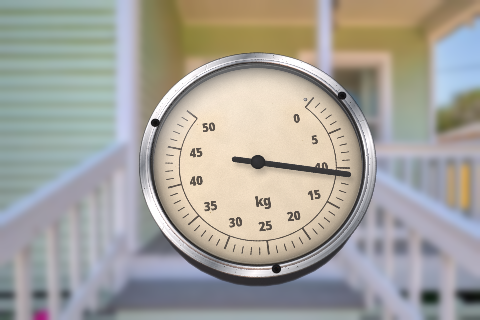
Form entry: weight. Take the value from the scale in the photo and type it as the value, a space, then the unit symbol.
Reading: 11 kg
